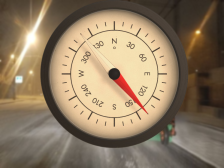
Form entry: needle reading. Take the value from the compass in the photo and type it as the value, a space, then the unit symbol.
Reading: 140 °
